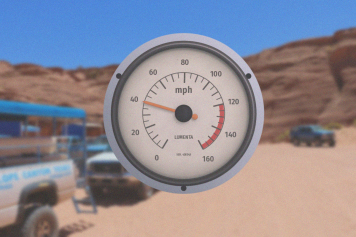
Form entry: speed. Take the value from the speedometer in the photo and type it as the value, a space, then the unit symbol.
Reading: 40 mph
